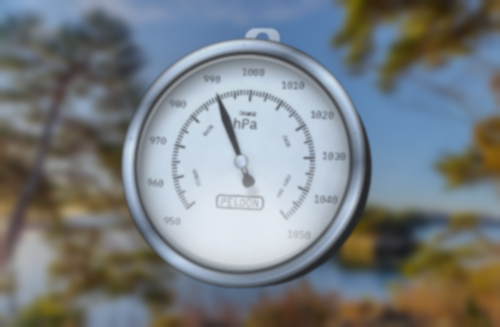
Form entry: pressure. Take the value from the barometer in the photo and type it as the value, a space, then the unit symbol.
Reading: 990 hPa
